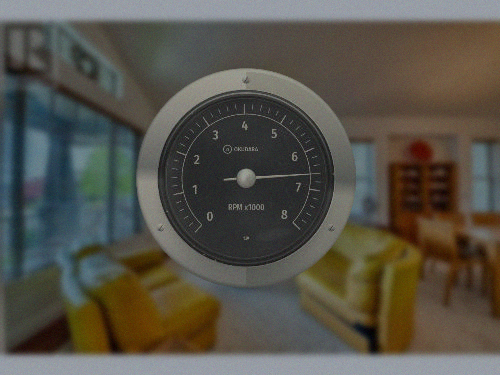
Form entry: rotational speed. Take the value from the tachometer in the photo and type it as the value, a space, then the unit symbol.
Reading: 6600 rpm
